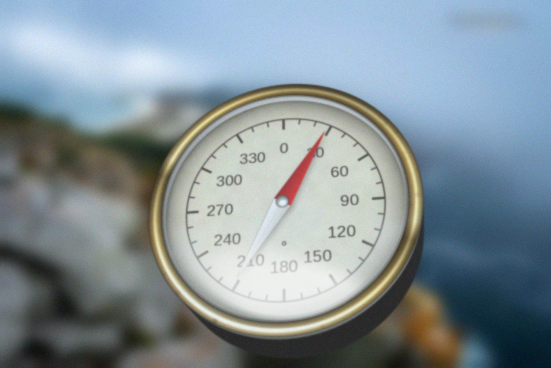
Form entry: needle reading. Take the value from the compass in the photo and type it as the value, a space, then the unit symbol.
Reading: 30 °
